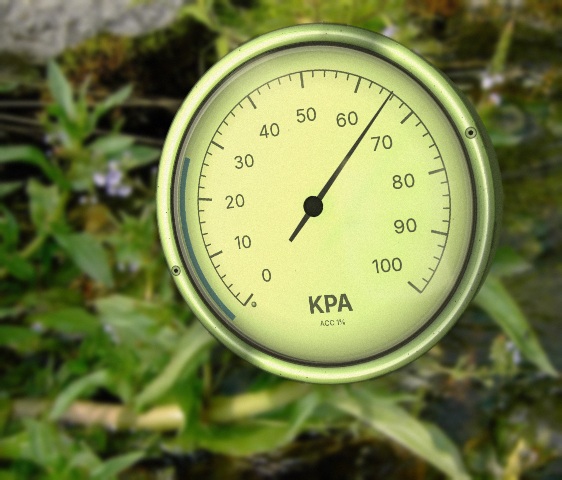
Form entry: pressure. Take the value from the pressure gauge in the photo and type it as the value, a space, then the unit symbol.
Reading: 66 kPa
